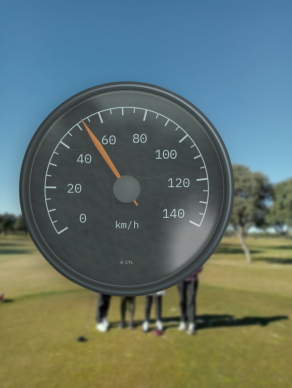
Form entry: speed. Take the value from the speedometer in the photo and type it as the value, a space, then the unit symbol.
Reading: 52.5 km/h
